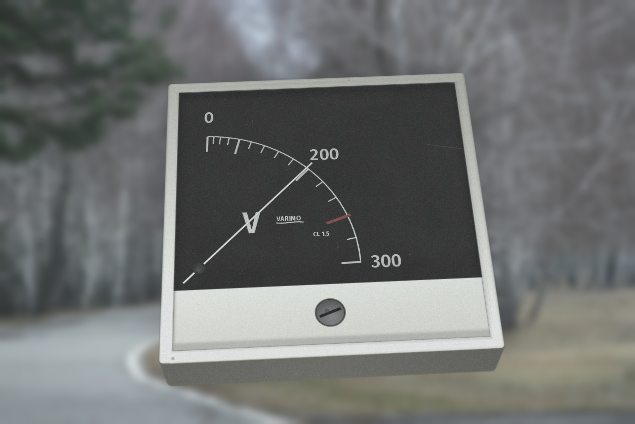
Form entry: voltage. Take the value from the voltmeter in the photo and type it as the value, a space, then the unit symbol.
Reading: 200 V
